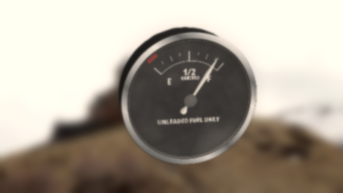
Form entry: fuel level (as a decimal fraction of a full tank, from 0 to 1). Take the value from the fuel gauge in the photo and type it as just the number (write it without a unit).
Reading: 0.875
